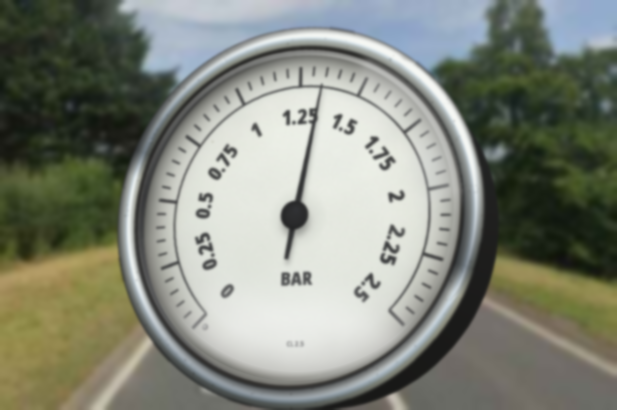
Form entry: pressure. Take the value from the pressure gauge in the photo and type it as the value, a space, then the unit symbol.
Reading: 1.35 bar
